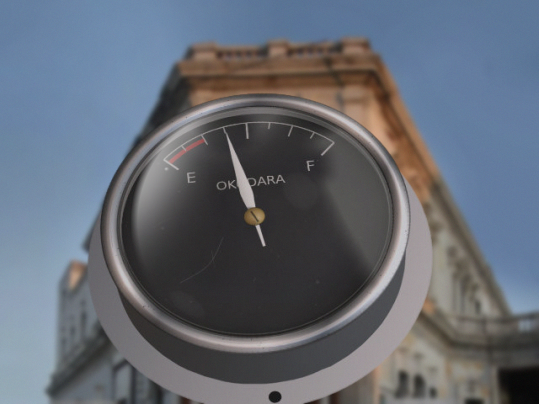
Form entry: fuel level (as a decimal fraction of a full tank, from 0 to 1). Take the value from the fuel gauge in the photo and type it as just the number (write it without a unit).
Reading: 0.375
